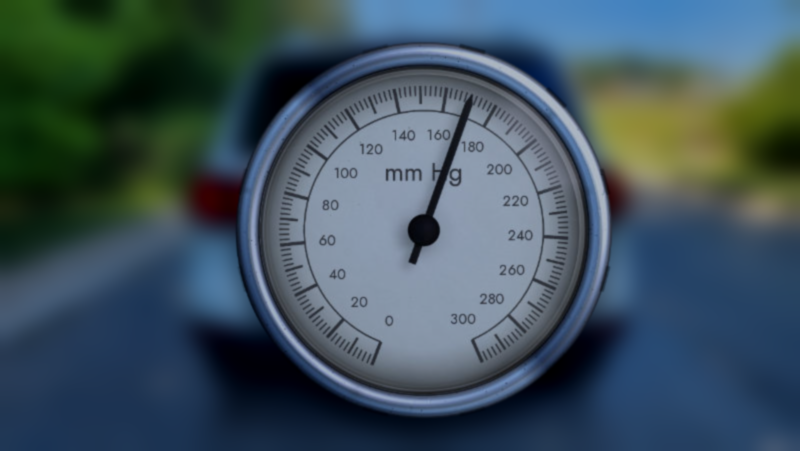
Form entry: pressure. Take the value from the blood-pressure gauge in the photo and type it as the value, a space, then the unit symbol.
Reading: 170 mmHg
